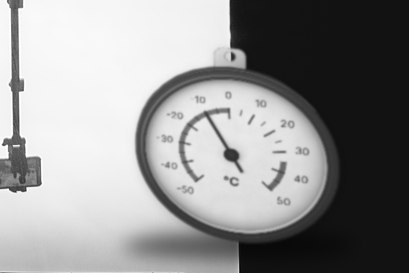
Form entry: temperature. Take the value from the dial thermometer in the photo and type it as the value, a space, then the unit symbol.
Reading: -10 °C
